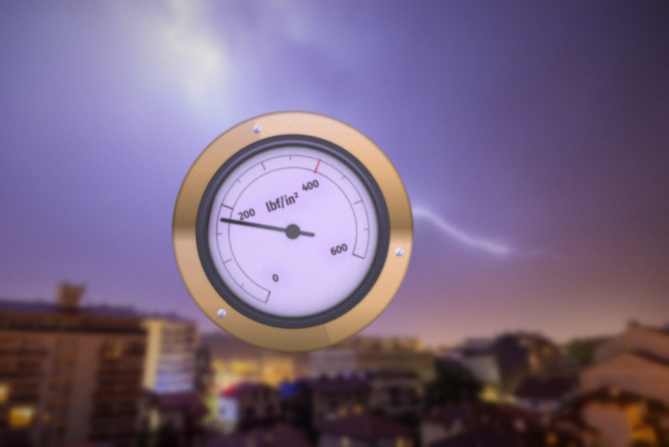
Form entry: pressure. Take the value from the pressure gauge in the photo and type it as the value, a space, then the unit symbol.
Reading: 175 psi
